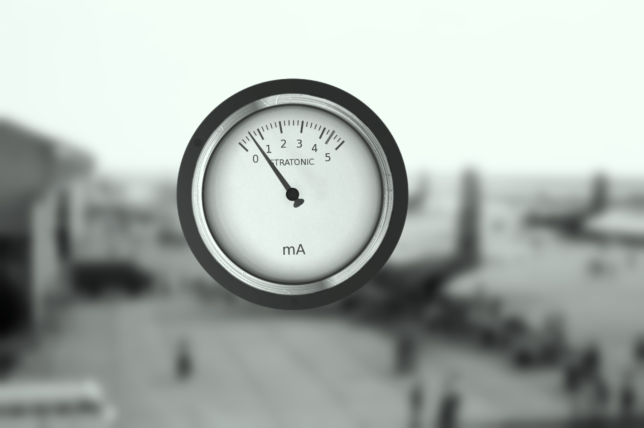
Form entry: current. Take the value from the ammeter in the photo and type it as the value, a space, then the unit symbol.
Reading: 0.6 mA
